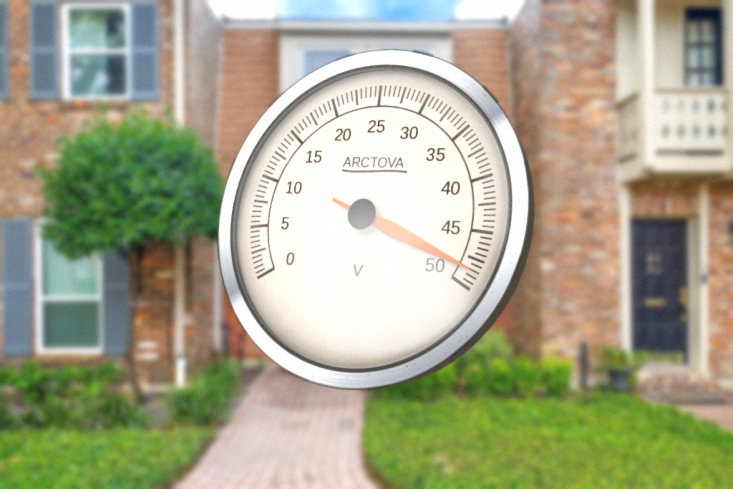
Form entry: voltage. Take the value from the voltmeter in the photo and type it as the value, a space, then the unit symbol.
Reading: 48.5 V
